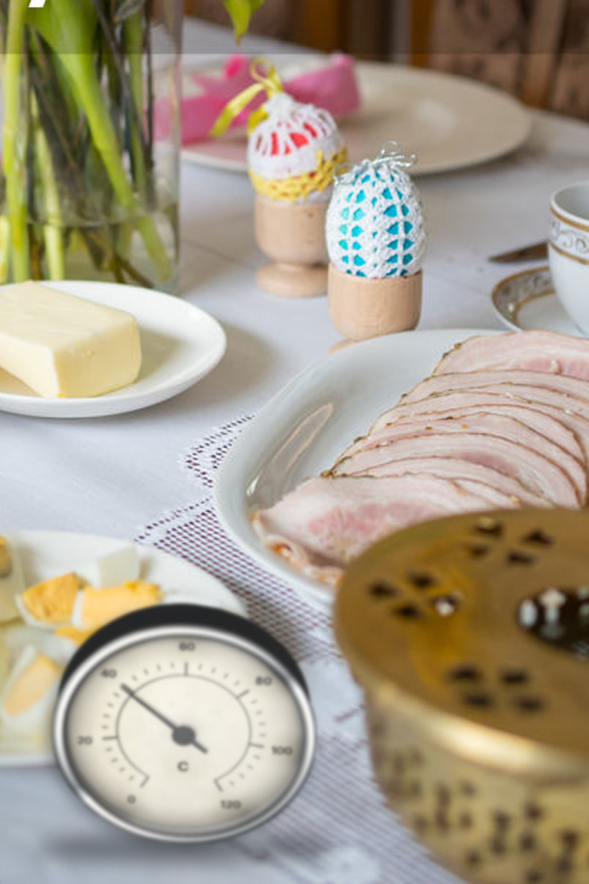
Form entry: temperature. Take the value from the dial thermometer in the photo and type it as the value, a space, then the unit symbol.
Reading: 40 °C
